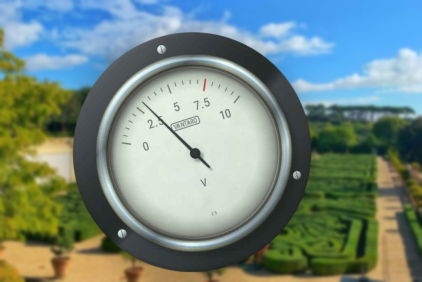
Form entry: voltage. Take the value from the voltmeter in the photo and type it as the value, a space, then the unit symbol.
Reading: 3 V
